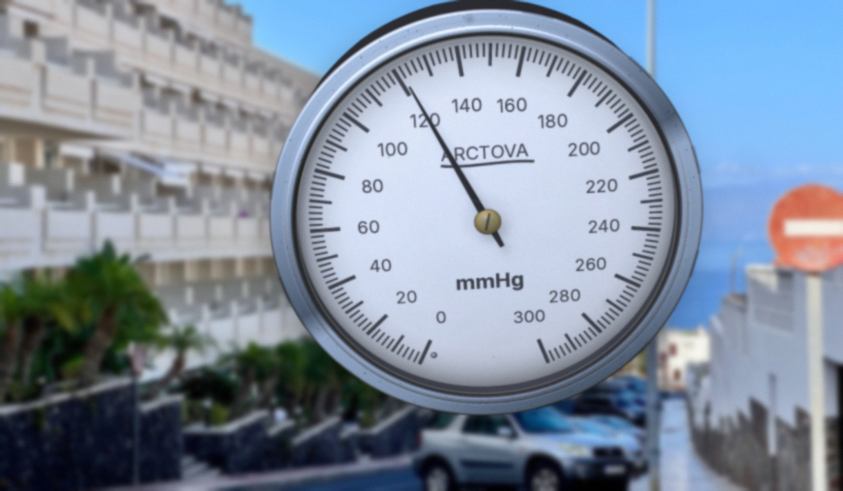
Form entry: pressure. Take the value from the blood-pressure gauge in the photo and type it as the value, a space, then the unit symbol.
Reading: 122 mmHg
